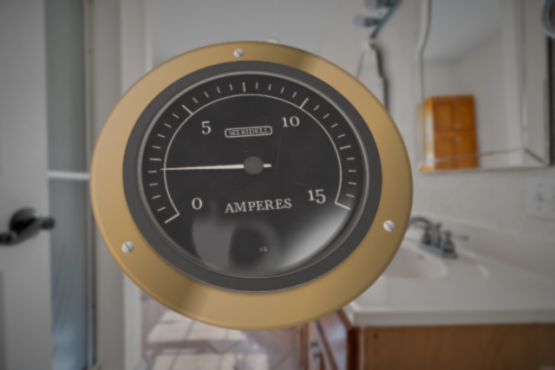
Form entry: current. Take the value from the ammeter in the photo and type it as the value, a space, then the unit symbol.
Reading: 2 A
